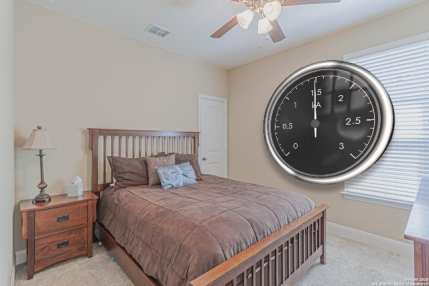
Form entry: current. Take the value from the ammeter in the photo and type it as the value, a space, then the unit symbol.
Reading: 1.5 kA
